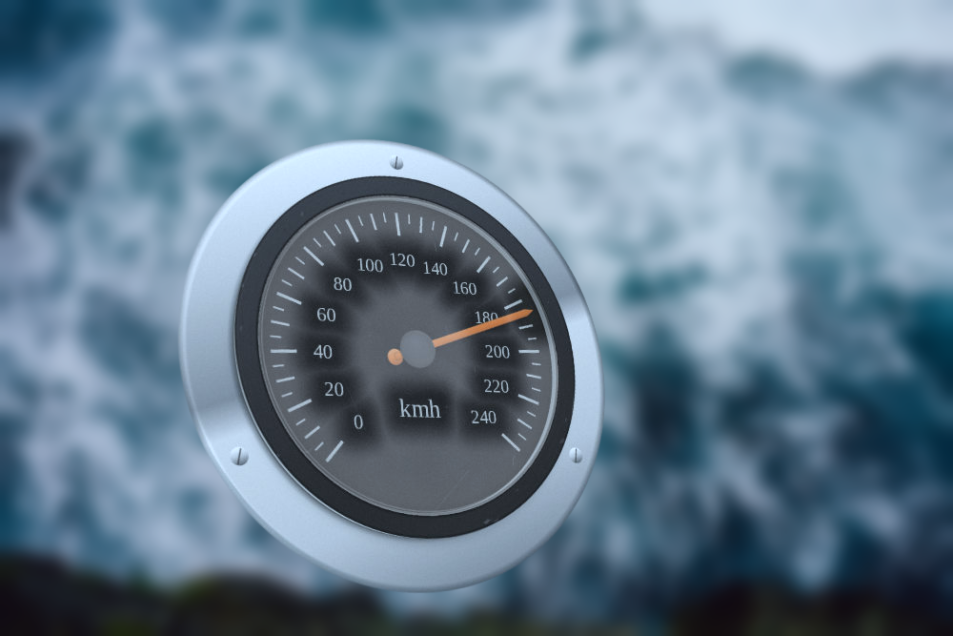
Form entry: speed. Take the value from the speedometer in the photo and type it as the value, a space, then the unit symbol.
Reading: 185 km/h
